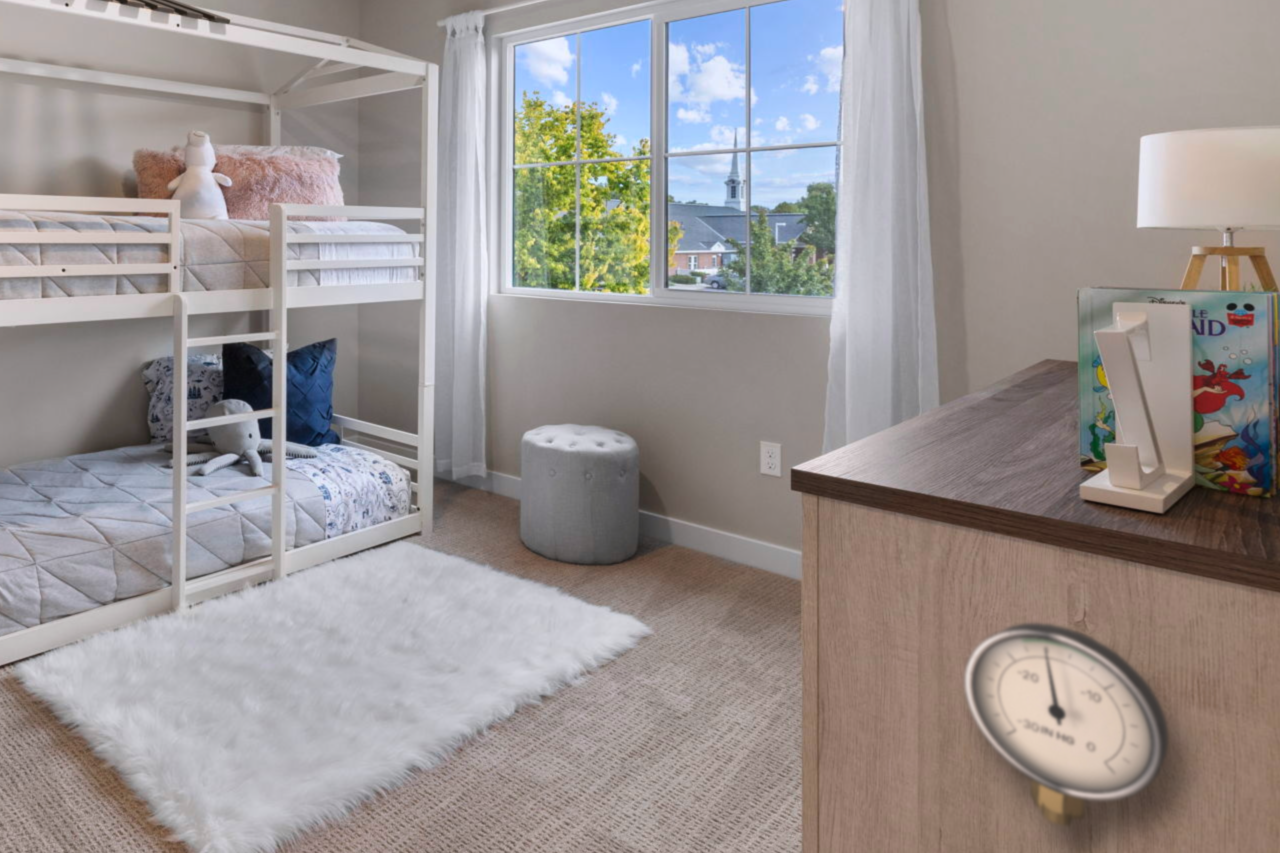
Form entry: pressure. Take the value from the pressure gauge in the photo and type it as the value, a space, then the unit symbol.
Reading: -16 inHg
